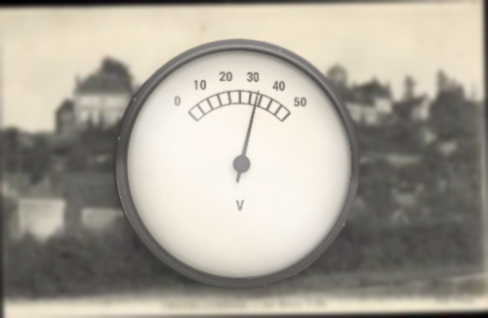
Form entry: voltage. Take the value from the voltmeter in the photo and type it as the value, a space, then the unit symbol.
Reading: 32.5 V
